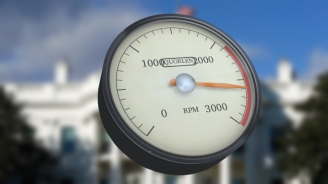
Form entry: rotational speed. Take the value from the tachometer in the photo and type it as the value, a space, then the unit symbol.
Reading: 2600 rpm
